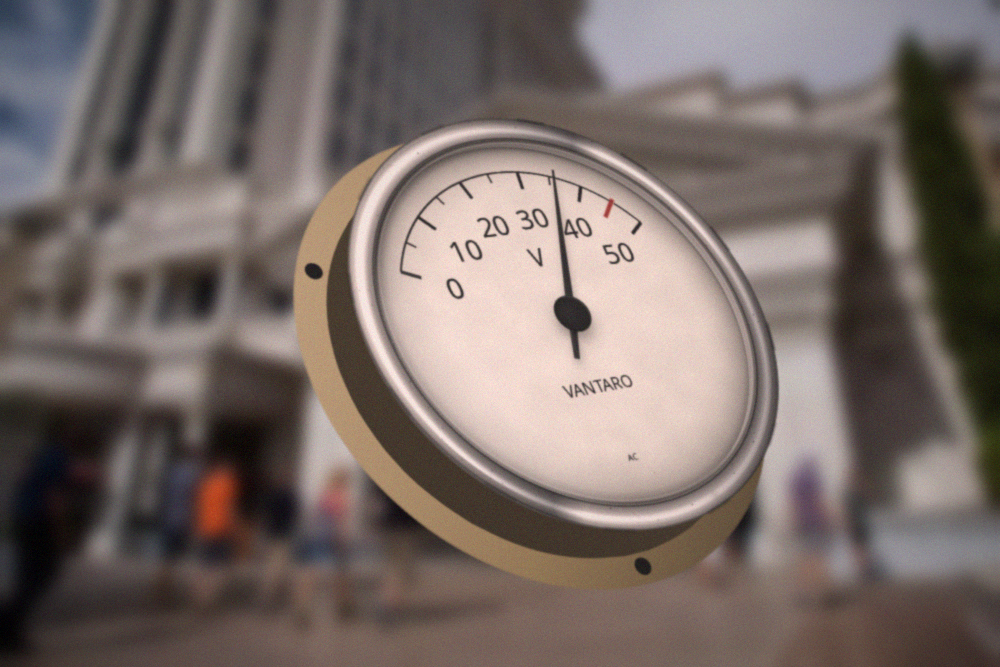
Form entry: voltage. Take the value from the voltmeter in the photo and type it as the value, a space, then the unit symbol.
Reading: 35 V
